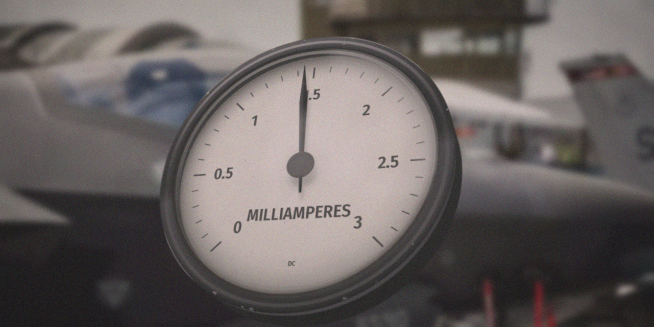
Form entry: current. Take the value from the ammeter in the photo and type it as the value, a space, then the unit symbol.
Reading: 1.45 mA
